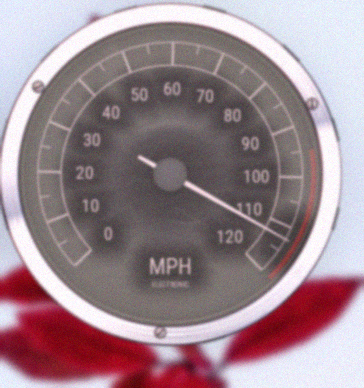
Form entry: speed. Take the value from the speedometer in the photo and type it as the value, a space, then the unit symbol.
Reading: 112.5 mph
